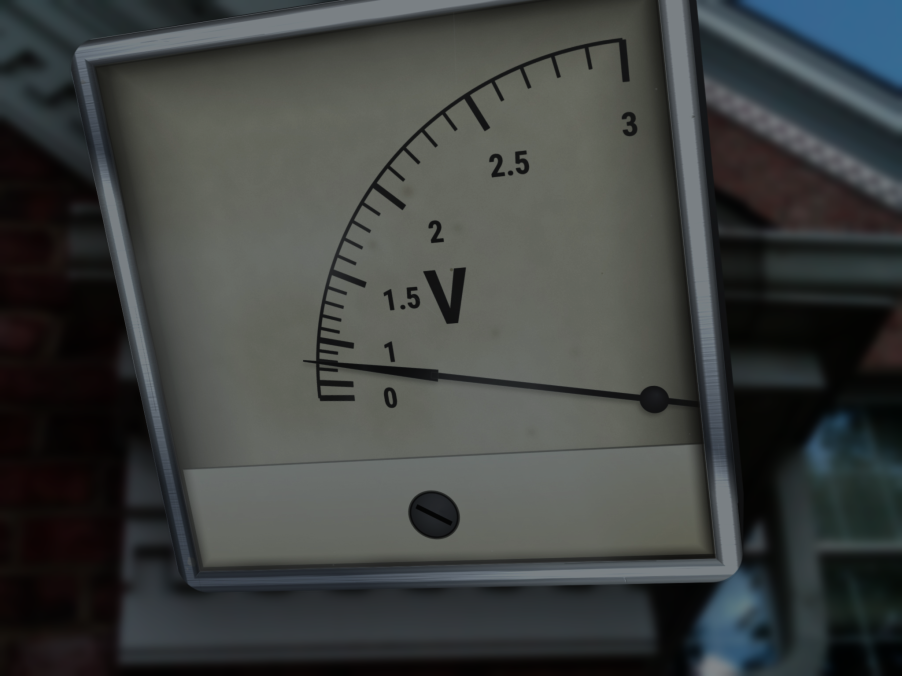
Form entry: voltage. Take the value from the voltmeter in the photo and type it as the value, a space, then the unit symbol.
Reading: 0.8 V
